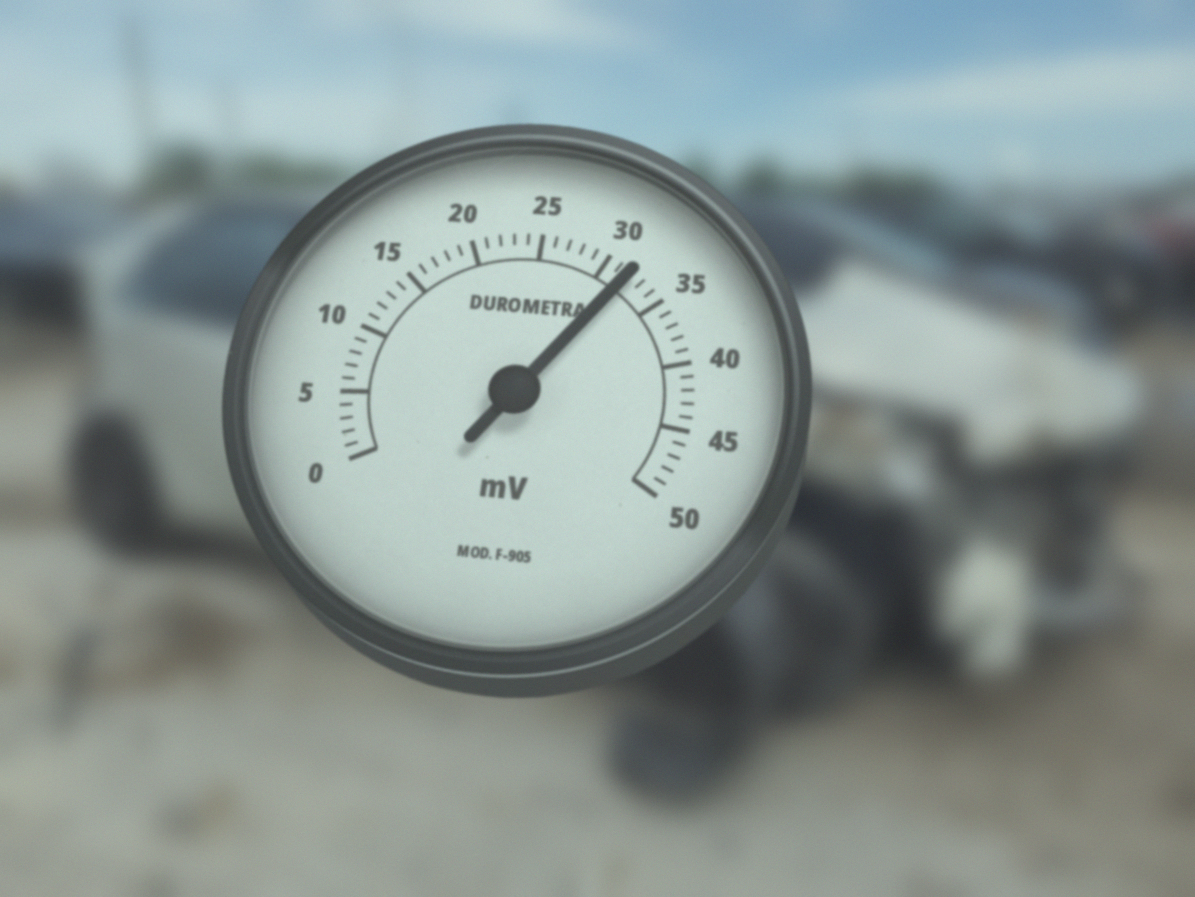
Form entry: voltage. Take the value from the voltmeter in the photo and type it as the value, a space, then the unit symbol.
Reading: 32 mV
